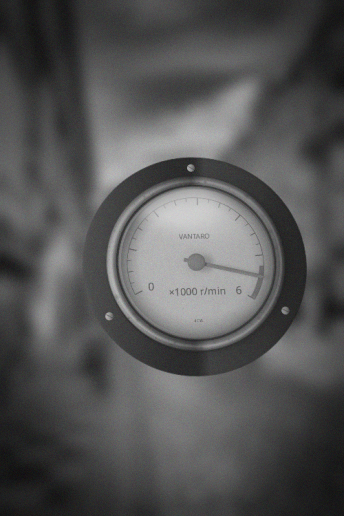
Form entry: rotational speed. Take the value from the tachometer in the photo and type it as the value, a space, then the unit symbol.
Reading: 5500 rpm
